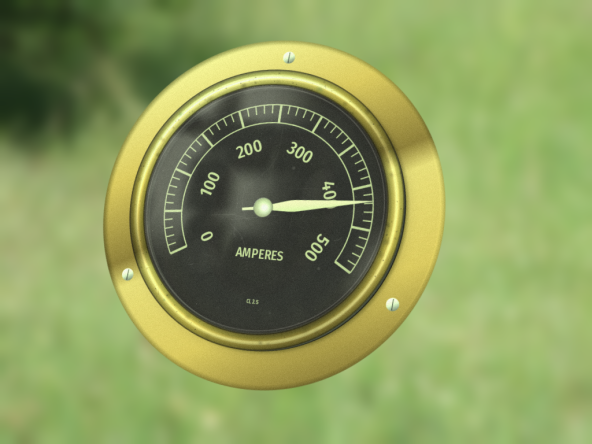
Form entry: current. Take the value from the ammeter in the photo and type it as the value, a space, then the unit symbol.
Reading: 420 A
